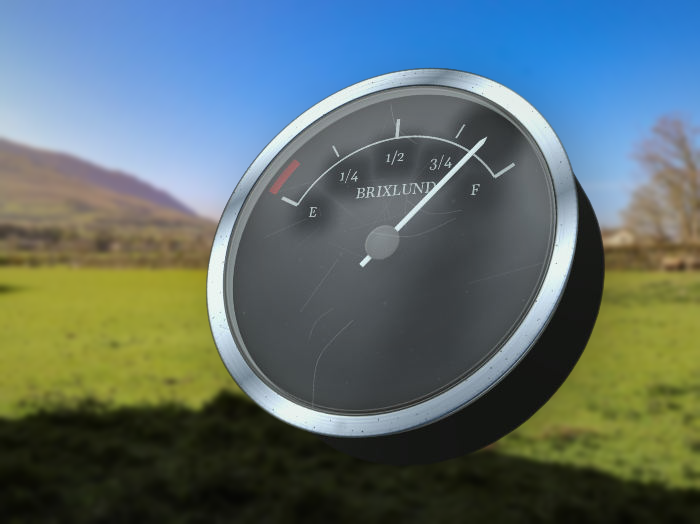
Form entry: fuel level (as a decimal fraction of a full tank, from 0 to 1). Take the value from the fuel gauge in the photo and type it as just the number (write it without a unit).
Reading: 0.875
